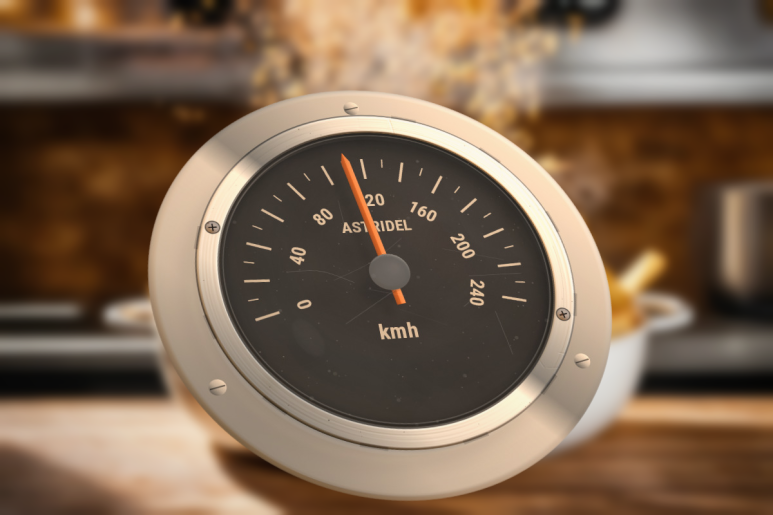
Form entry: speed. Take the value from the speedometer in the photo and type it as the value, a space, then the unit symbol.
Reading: 110 km/h
